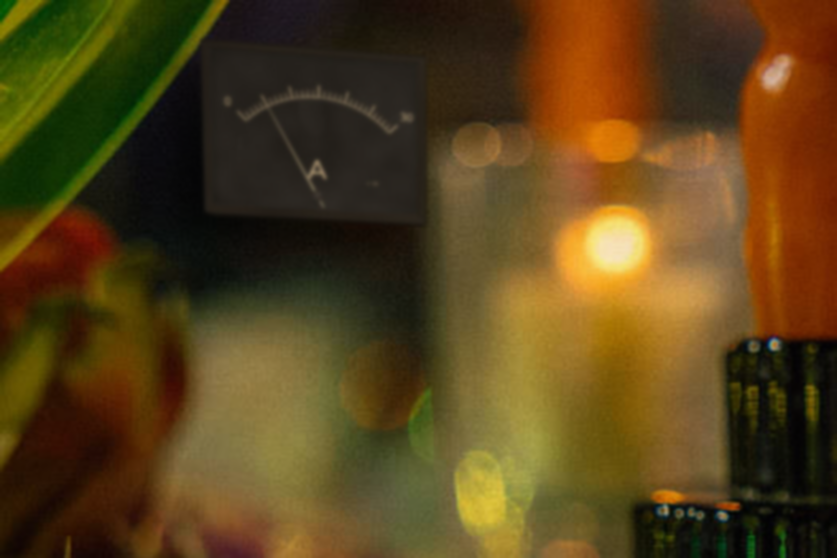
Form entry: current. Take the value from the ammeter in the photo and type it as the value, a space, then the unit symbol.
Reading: 5 A
